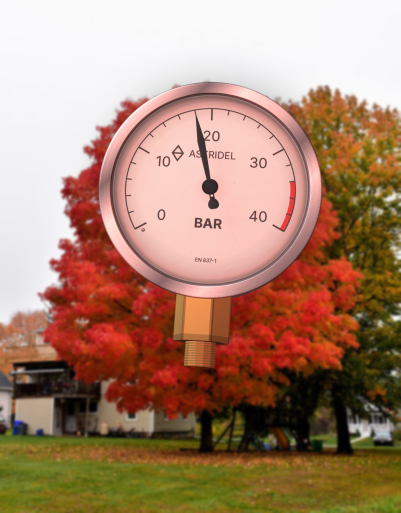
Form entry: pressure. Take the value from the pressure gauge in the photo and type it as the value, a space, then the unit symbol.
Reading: 18 bar
